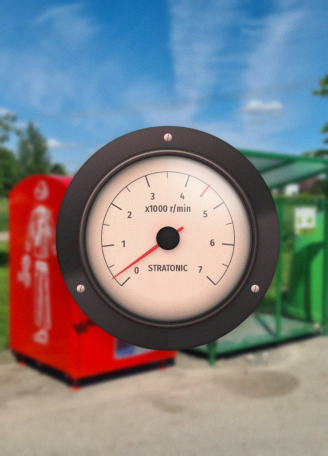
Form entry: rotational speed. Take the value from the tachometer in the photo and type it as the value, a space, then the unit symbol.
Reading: 250 rpm
